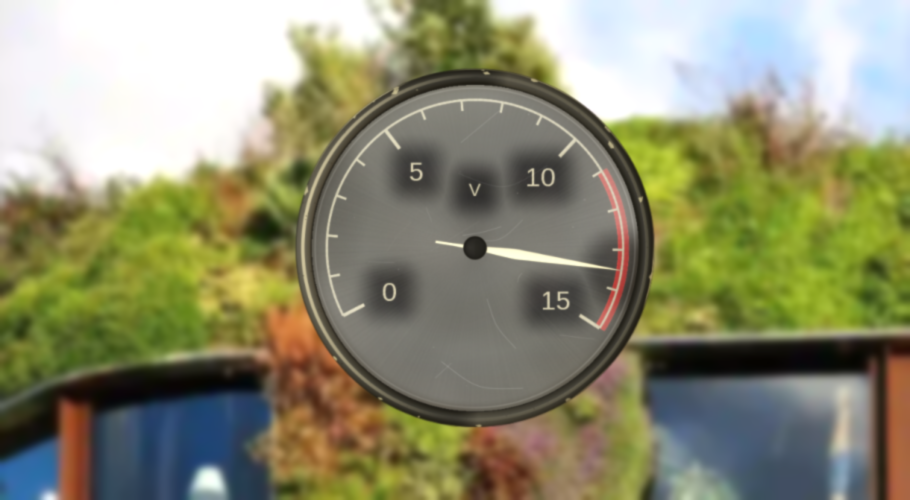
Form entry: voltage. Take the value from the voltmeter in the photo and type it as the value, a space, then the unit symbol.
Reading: 13.5 V
